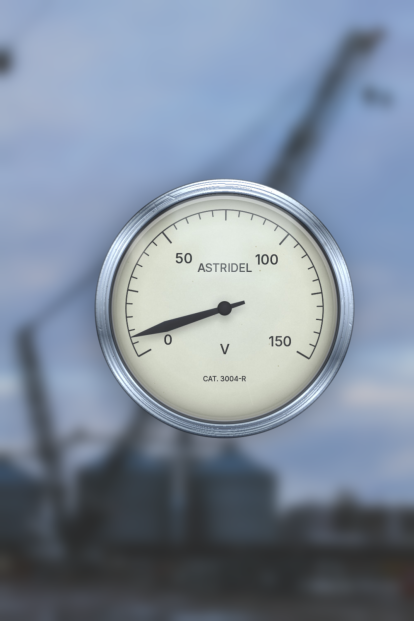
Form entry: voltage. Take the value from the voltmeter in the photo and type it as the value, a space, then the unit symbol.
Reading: 7.5 V
